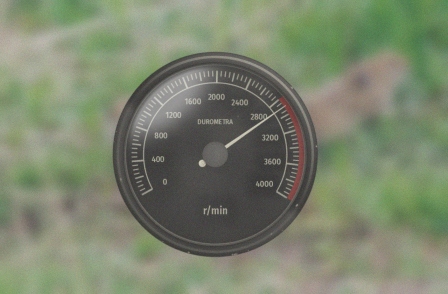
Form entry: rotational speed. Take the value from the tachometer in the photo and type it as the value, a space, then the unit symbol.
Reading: 2900 rpm
